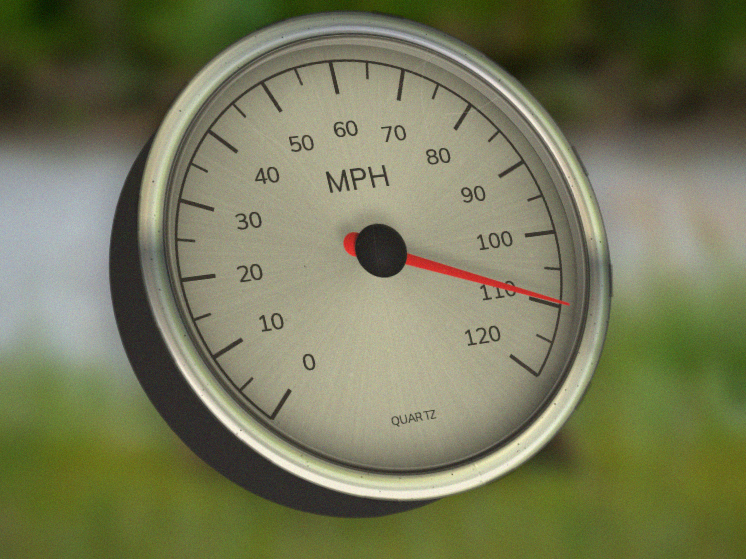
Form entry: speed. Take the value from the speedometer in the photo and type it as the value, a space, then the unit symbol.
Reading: 110 mph
